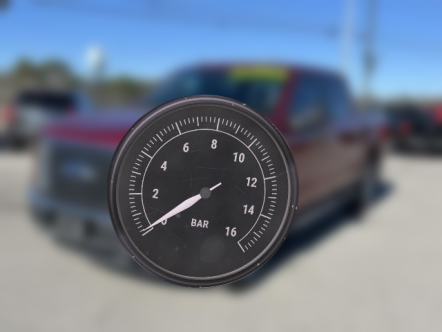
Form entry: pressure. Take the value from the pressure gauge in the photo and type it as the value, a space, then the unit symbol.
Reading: 0.2 bar
